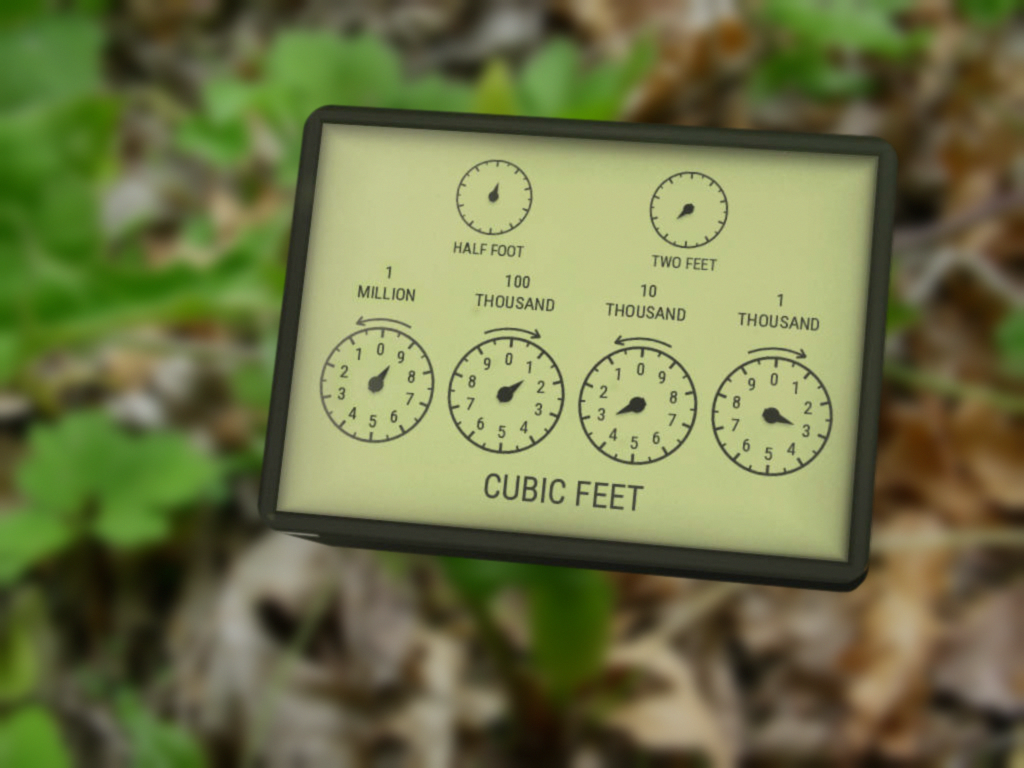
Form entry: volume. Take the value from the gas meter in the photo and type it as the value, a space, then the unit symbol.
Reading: 913300 ft³
